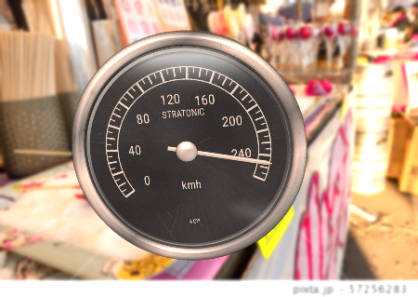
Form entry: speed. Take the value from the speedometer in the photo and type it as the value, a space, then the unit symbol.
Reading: 245 km/h
